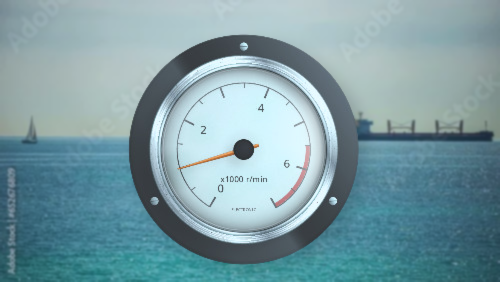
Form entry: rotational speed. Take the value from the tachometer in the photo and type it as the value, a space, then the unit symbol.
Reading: 1000 rpm
